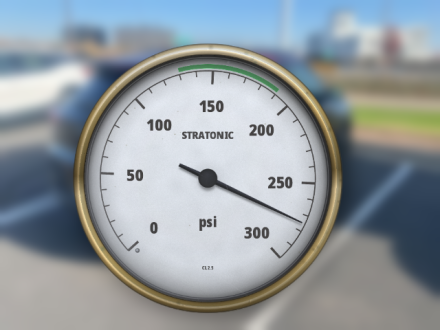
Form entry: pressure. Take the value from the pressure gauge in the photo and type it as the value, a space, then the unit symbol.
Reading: 275 psi
